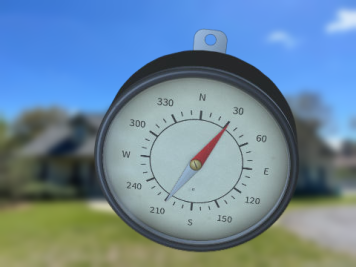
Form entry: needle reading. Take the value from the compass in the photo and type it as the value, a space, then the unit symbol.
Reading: 30 °
